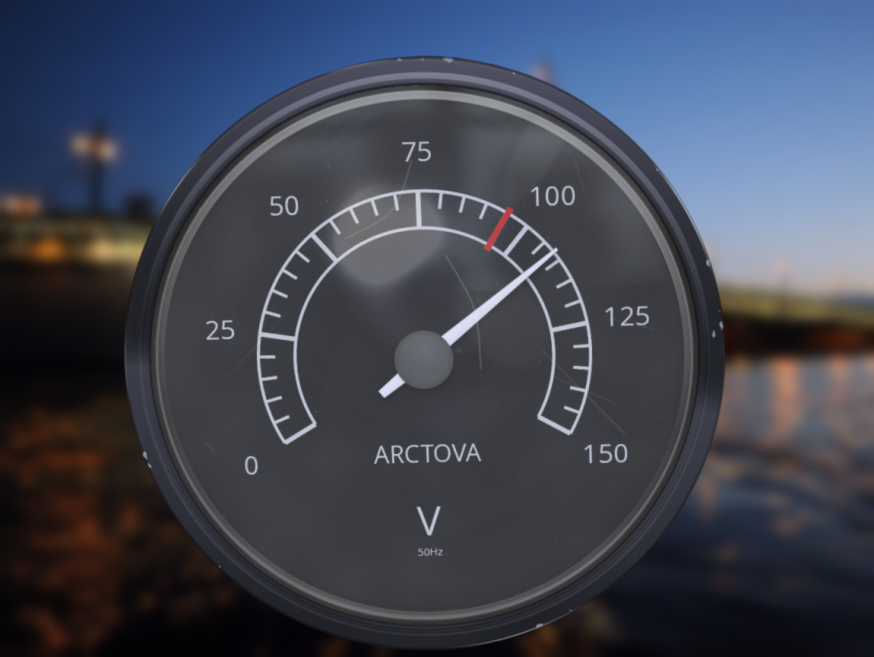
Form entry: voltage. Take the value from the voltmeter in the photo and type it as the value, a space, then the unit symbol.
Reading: 107.5 V
